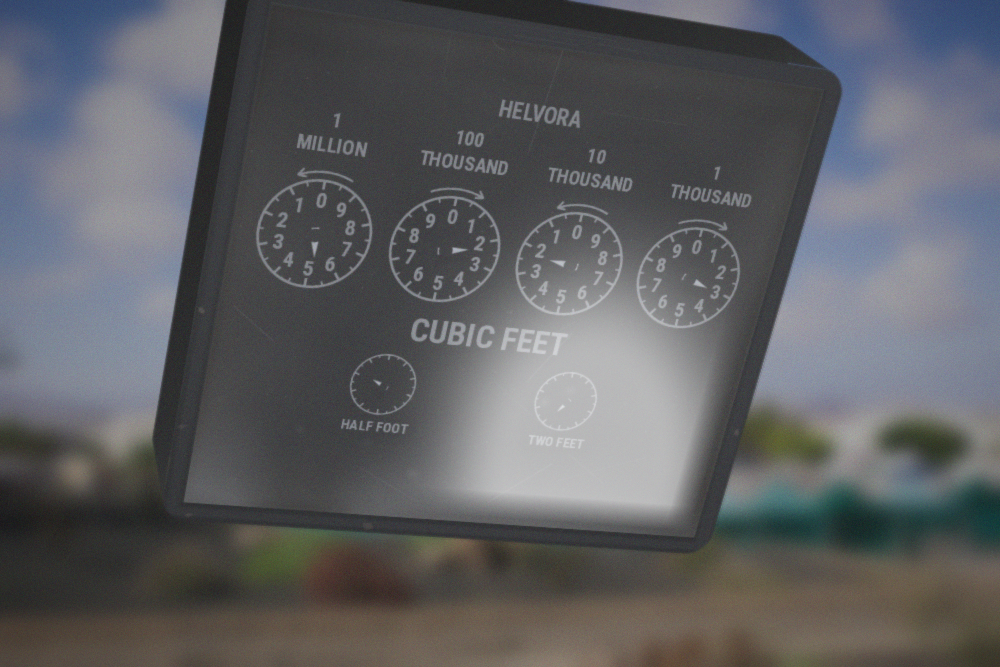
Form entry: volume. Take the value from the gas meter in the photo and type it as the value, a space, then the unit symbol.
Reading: 522300 ft³
